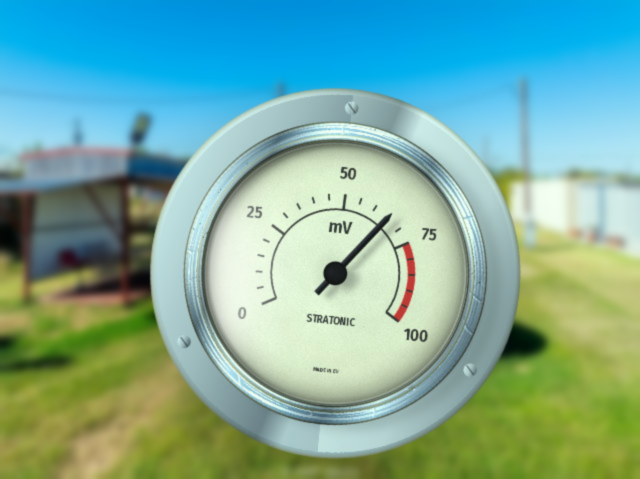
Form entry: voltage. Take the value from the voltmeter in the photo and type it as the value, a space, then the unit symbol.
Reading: 65 mV
